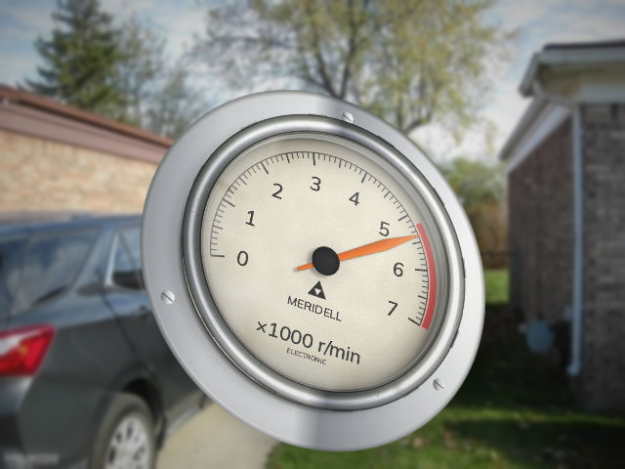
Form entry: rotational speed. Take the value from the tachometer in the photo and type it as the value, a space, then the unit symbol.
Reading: 5400 rpm
